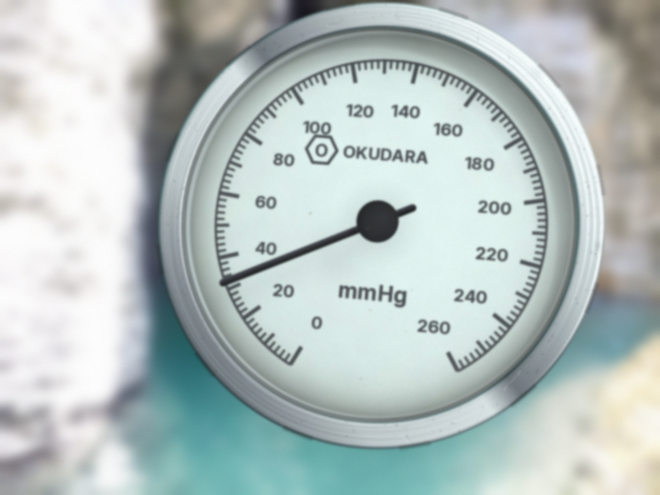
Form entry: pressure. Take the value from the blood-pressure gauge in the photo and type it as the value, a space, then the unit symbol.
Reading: 32 mmHg
